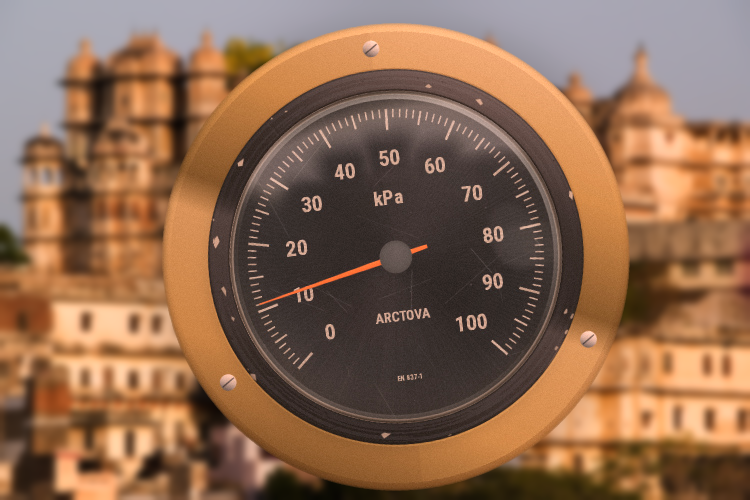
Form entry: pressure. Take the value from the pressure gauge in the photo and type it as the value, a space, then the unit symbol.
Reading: 11 kPa
